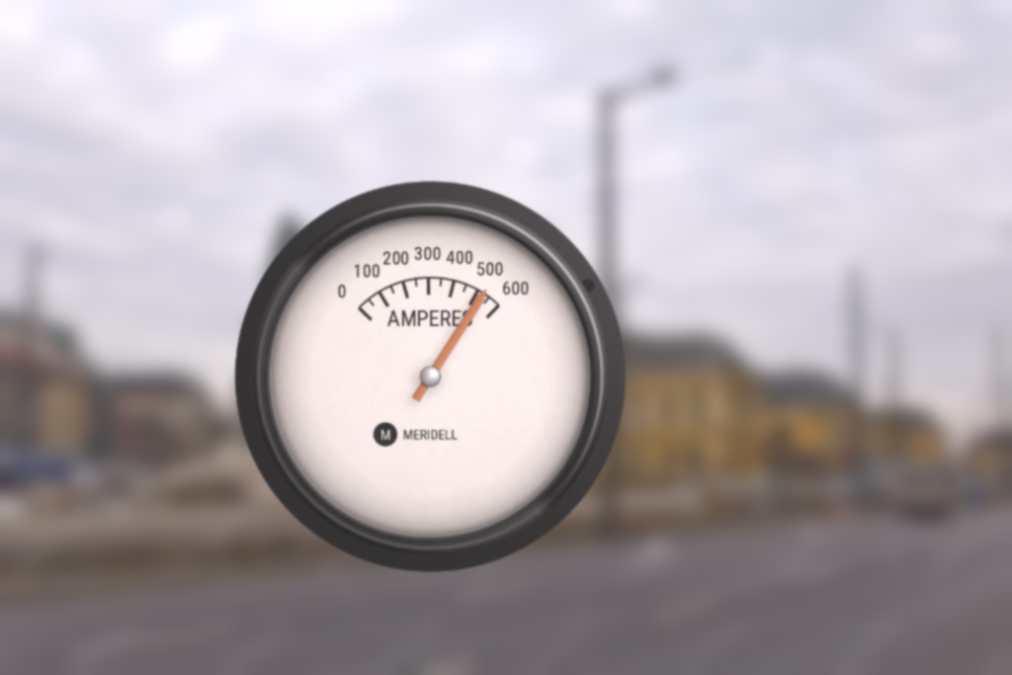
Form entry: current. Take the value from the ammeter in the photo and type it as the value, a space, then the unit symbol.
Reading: 525 A
